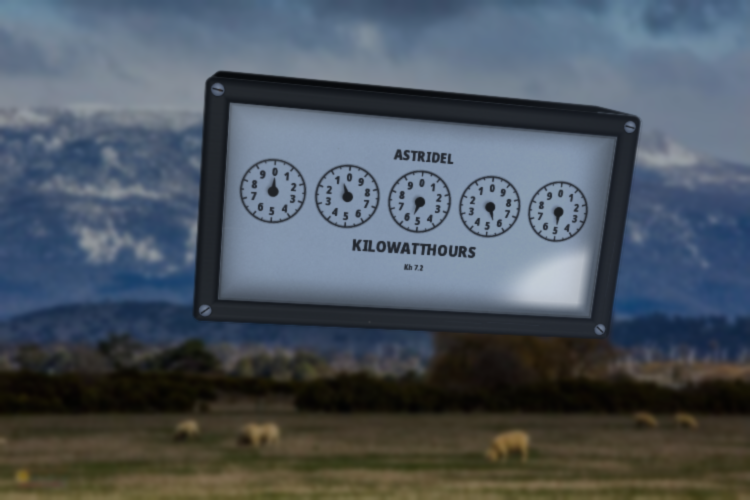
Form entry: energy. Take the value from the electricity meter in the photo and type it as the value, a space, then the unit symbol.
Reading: 555 kWh
